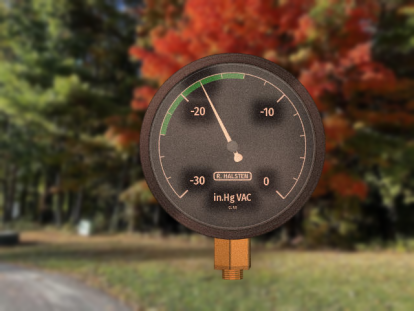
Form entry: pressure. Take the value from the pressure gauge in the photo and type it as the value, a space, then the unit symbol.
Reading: -18 inHg
